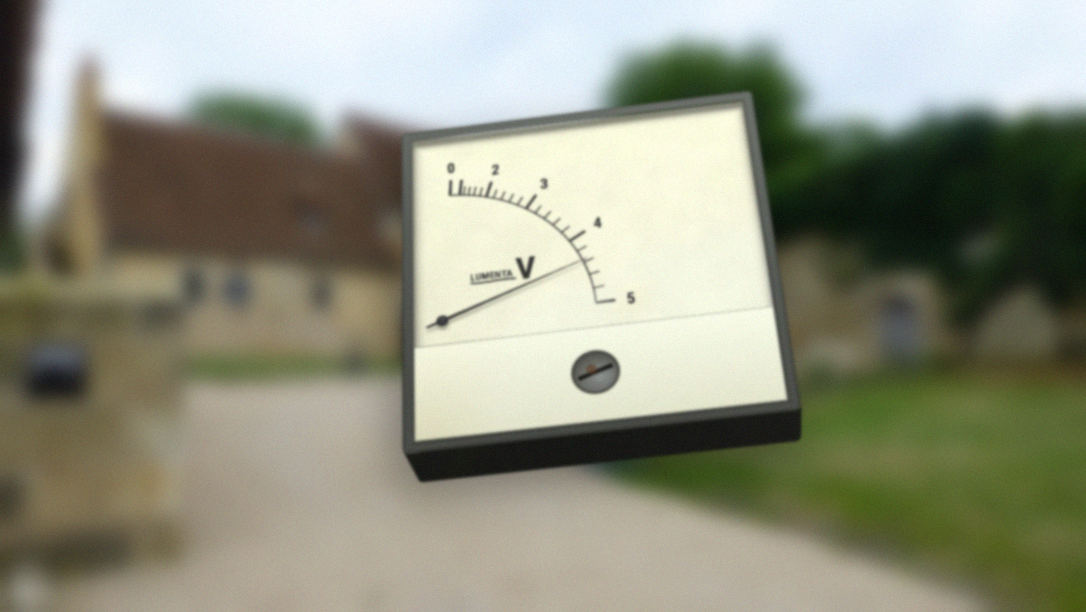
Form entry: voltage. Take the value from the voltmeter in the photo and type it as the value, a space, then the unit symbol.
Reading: 4.4 V
